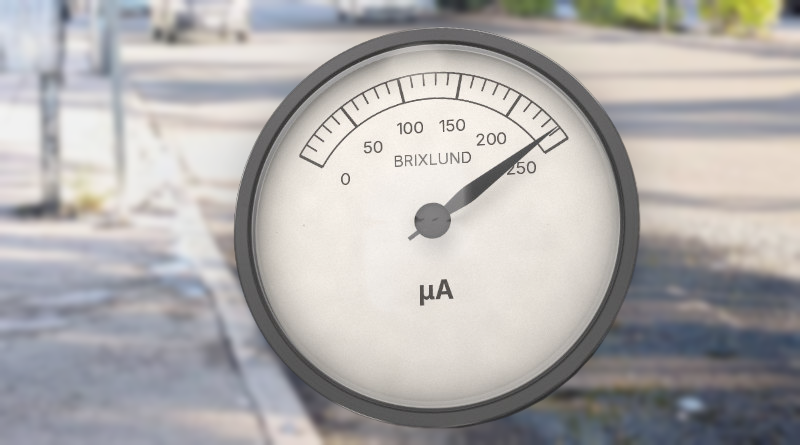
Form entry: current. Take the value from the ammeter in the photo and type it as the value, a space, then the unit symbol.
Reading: 240 µA
